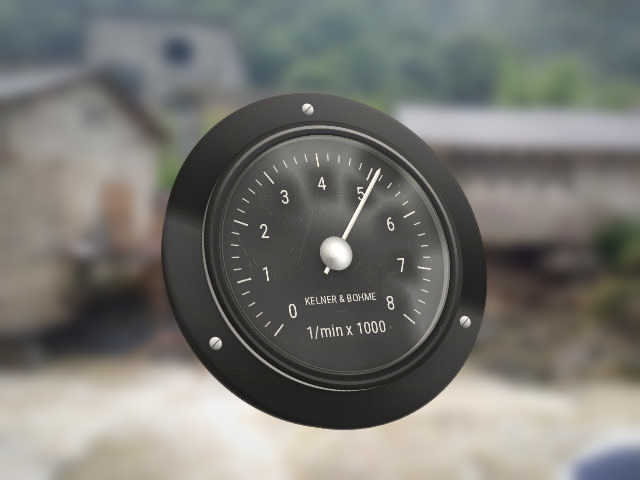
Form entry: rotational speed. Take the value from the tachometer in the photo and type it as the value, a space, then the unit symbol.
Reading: 5100 rpm
